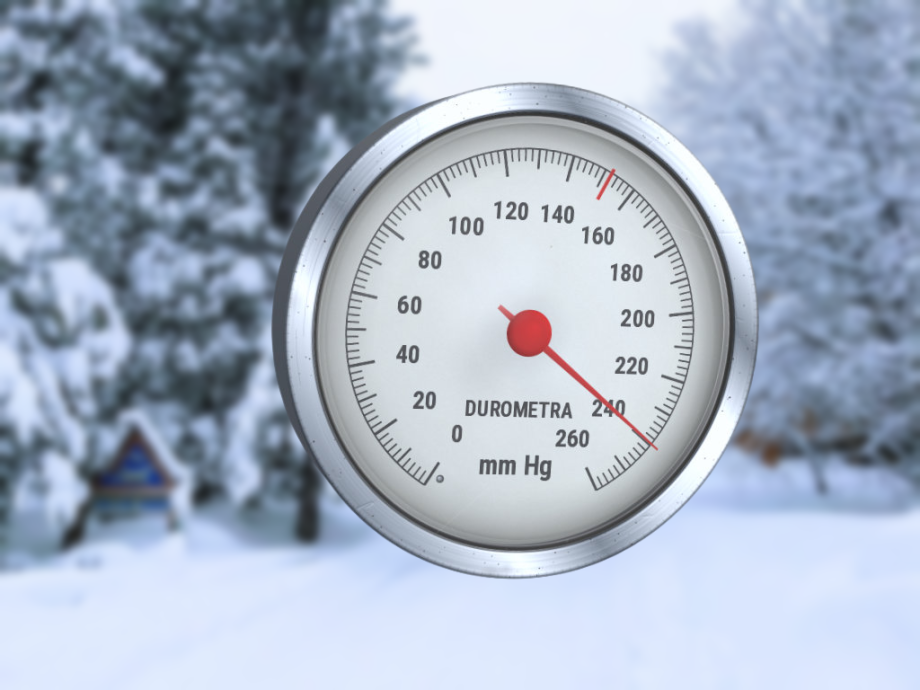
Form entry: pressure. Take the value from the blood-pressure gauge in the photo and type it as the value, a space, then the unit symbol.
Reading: 240 mmHg
